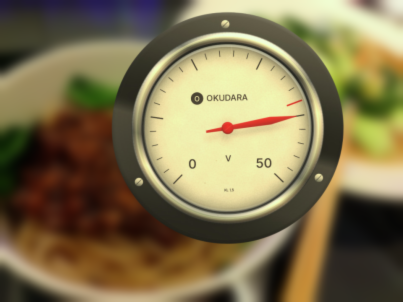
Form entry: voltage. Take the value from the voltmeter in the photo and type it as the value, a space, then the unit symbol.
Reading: 40 V
